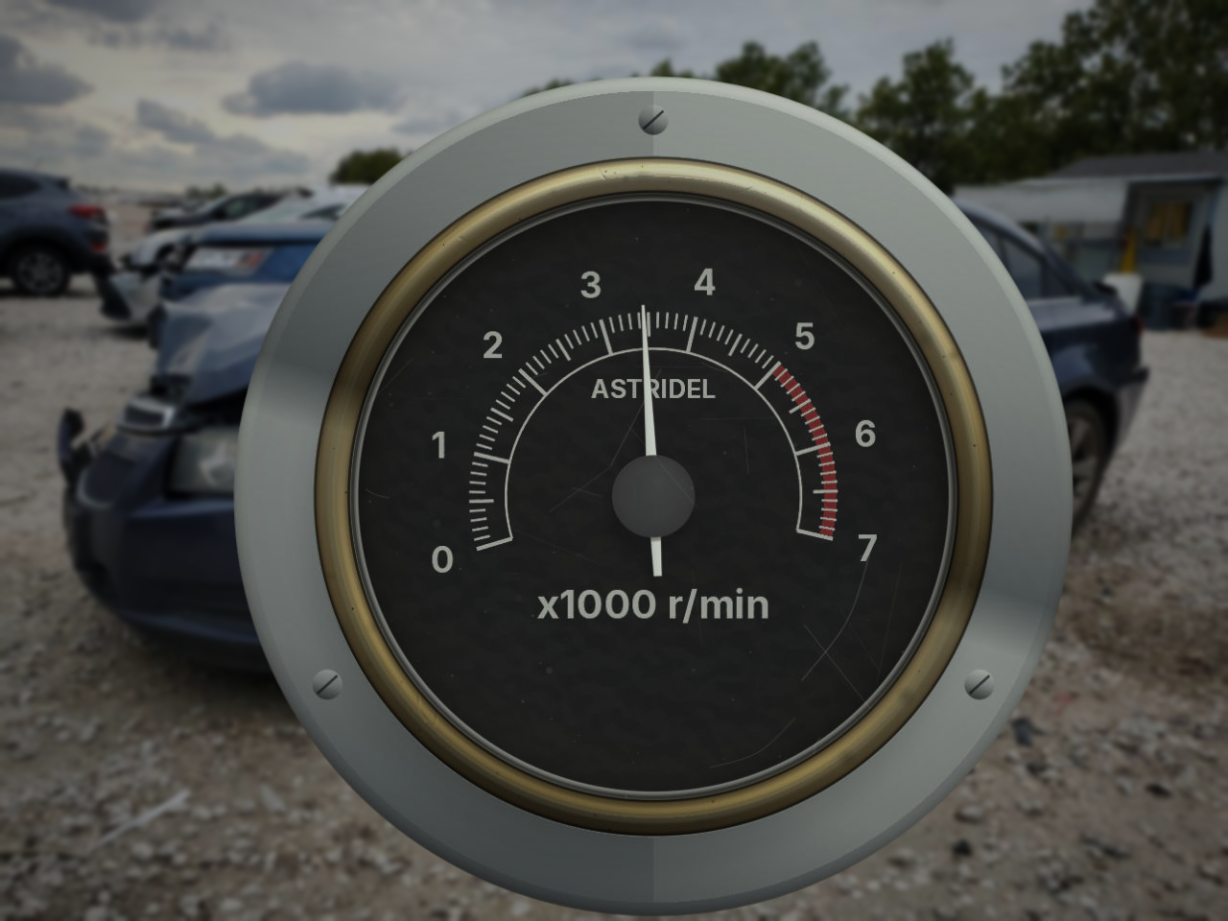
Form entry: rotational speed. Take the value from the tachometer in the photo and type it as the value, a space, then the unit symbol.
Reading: 3450 rpm
